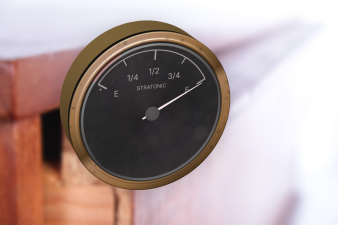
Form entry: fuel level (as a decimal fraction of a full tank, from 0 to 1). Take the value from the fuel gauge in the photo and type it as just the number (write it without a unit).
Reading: 1
